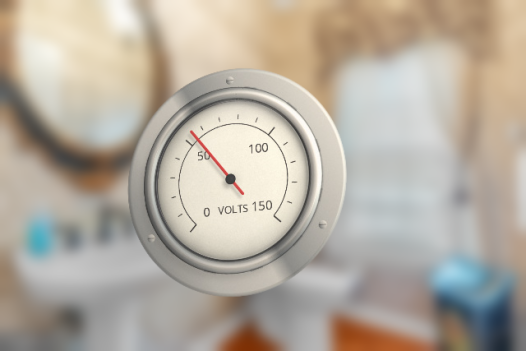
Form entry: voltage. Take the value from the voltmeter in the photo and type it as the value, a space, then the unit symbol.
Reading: 55 V
